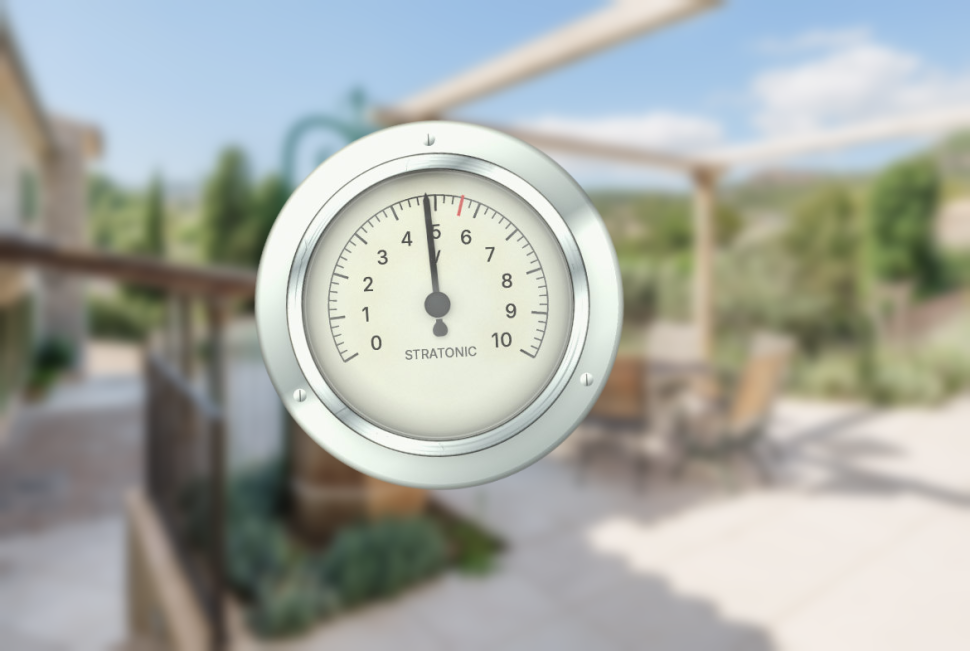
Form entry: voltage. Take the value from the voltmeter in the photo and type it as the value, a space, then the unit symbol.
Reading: 4.8 V
